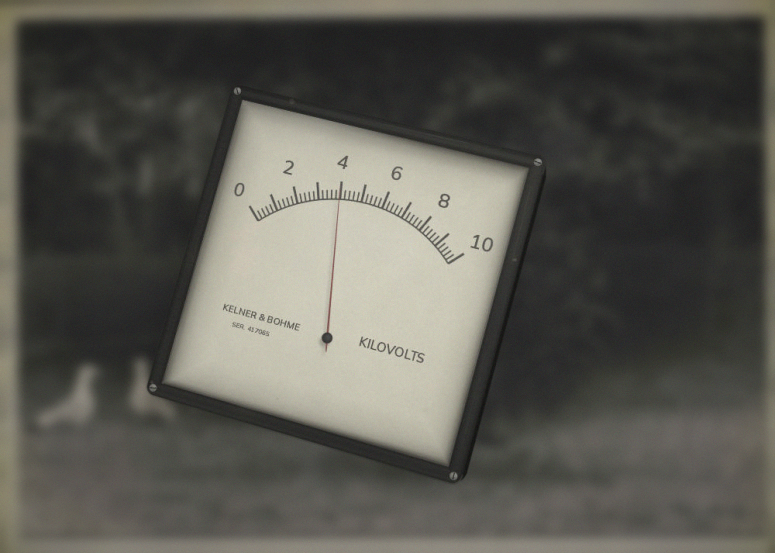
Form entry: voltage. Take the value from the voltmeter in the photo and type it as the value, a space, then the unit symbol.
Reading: 4 kV
